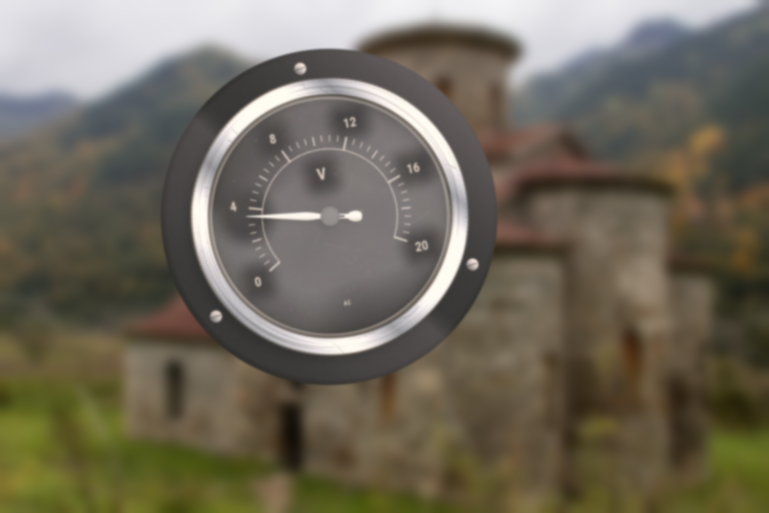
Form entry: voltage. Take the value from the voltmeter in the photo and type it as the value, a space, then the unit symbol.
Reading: 3.5 V
